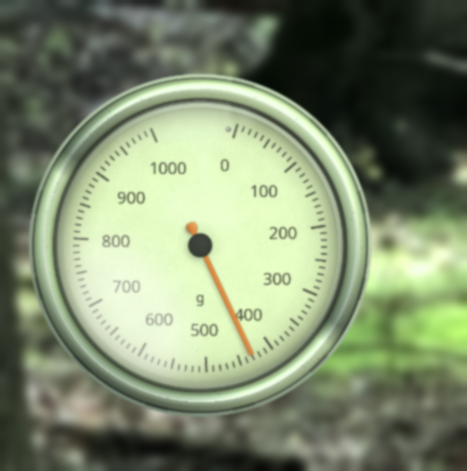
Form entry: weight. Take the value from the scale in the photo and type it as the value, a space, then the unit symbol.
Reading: 430 g
